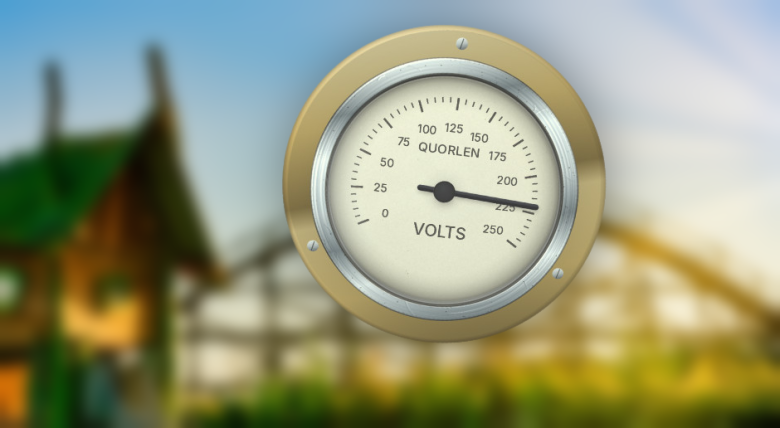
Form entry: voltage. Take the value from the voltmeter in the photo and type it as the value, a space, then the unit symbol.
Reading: 220 V
